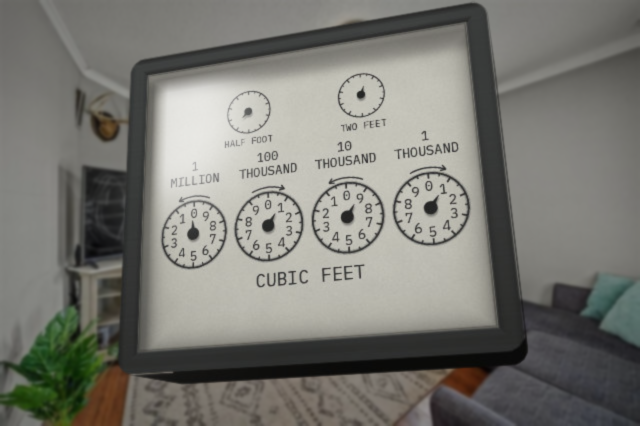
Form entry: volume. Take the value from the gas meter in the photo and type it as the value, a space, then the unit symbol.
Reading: 9100 ft³
